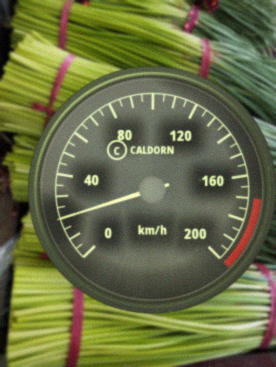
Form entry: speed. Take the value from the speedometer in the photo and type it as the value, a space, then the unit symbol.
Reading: 20 km/h
